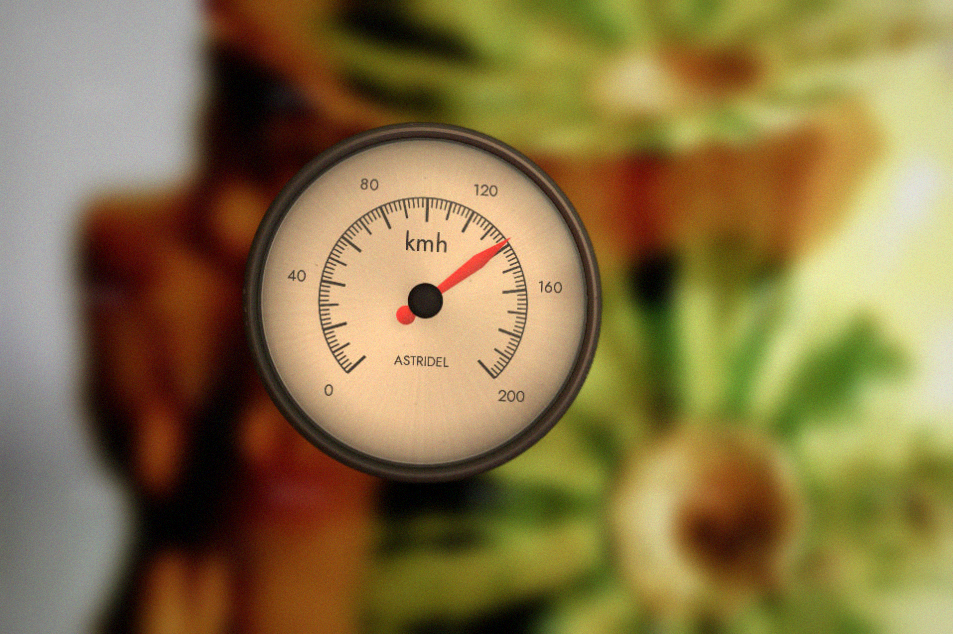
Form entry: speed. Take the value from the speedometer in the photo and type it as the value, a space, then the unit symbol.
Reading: 138 km/h
